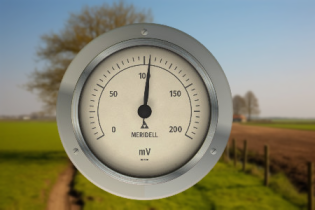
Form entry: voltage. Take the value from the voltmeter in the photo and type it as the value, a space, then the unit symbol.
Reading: 105 mV
